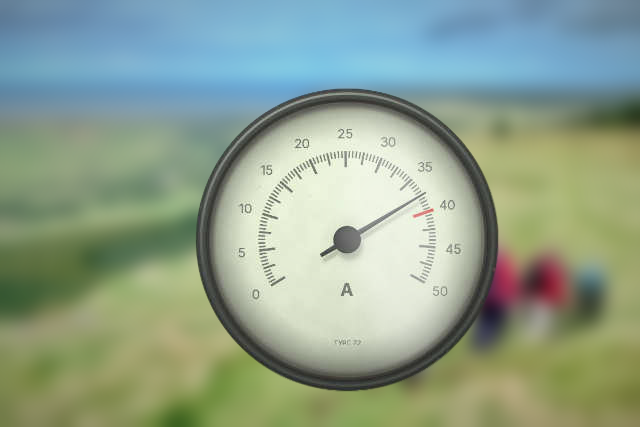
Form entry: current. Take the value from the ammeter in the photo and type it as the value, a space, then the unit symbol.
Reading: 37.5 A
